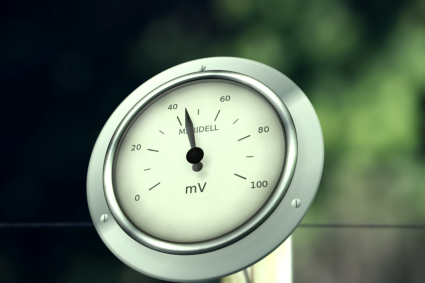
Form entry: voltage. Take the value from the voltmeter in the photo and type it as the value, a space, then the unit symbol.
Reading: 45 mV
